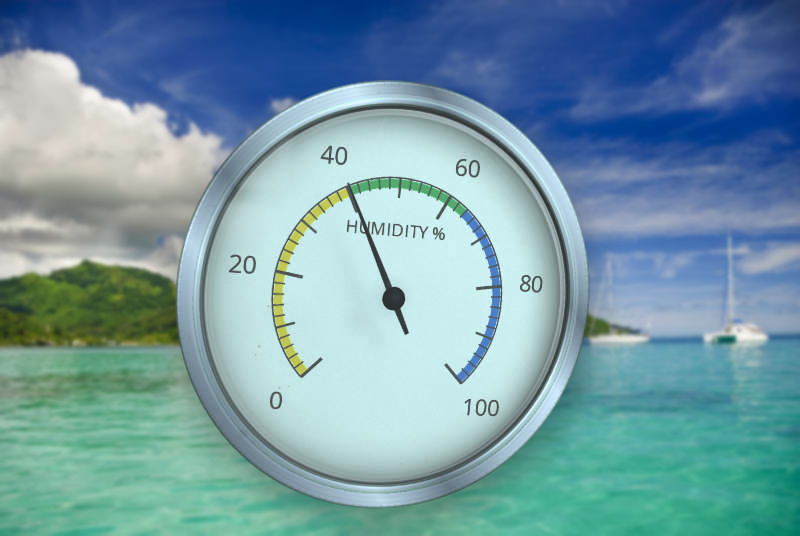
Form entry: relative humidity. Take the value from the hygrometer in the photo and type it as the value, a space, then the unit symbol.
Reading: 40 %
